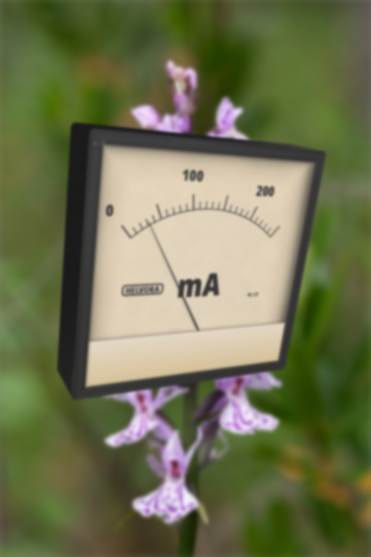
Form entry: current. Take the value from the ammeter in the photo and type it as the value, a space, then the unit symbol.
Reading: 30 mA
